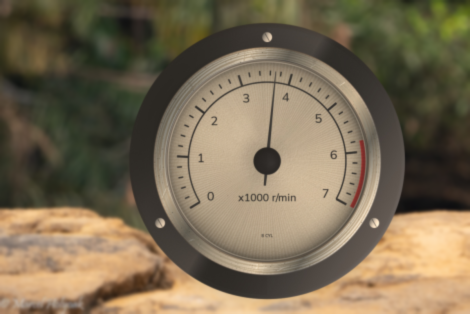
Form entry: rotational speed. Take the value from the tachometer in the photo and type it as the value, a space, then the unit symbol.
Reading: 3700 rpm
